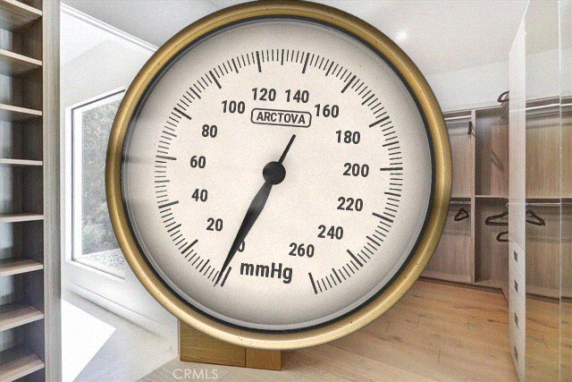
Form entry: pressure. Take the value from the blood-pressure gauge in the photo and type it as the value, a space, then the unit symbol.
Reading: 2 mmHg
